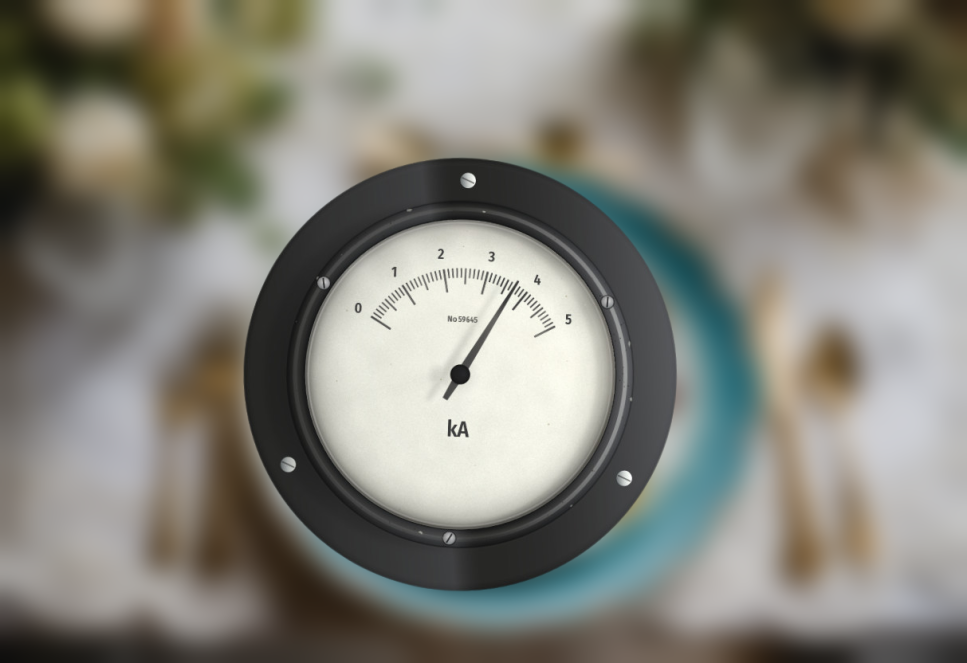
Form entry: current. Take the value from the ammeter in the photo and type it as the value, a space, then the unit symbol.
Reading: 3.7 kA
